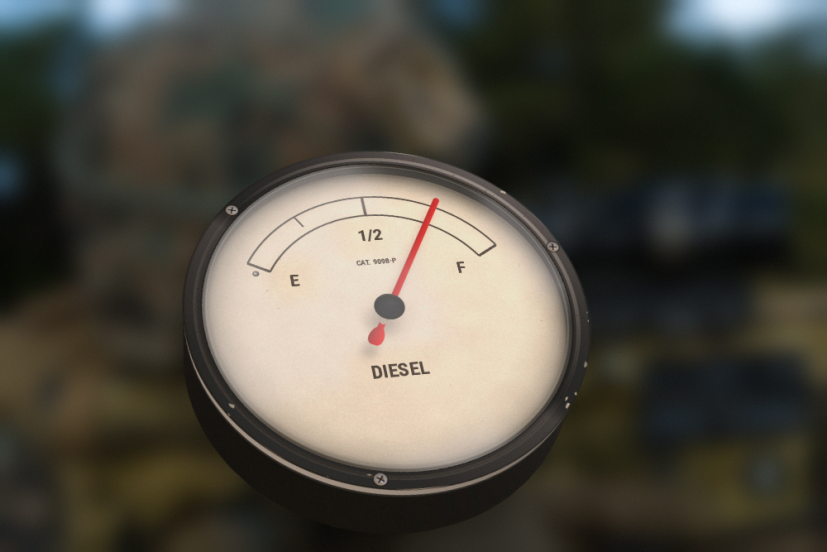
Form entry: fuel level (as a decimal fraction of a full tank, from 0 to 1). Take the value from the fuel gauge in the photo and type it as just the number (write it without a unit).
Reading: 0.75
